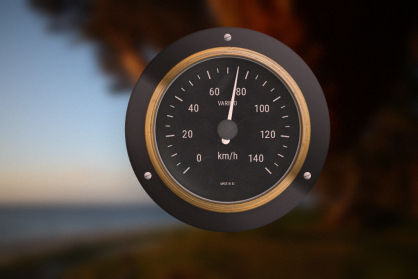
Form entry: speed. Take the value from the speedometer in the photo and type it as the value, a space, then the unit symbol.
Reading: 75 km/h
